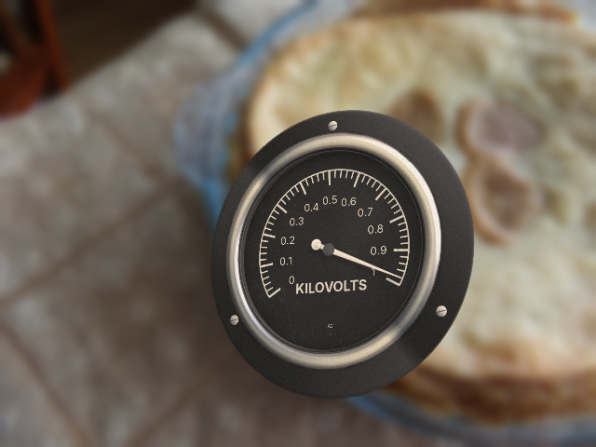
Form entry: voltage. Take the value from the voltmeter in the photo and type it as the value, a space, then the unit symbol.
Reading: 0.98 kV
